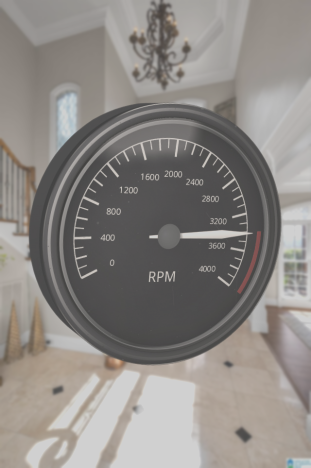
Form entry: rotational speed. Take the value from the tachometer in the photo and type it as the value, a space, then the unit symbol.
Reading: 3400 rpm
